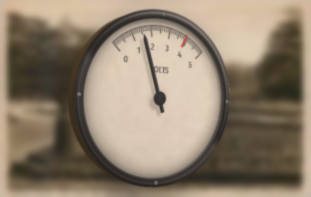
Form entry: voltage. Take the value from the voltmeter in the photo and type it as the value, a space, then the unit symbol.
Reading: 1.5 V
